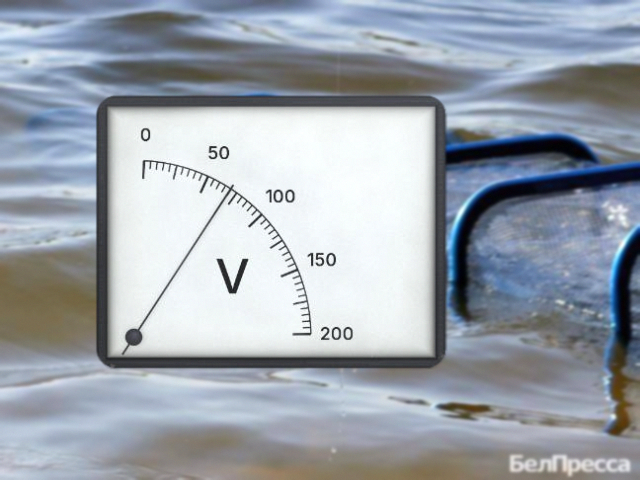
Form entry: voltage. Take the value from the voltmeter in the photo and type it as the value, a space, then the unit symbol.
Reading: 70 V
